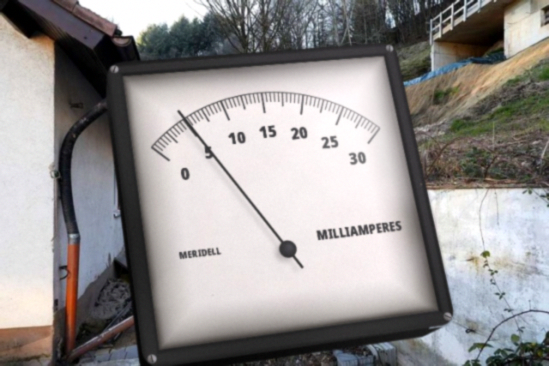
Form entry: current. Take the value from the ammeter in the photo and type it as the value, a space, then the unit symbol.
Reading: 5 mA
